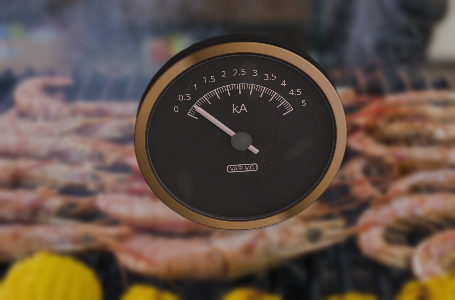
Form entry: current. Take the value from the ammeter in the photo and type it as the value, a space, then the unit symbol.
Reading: 0.5 kA
